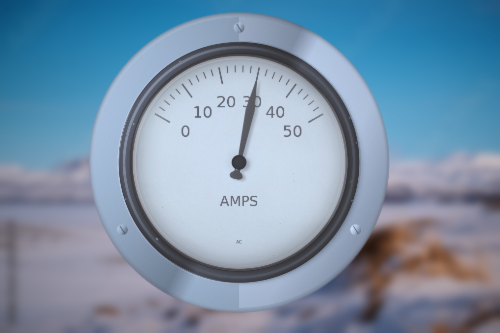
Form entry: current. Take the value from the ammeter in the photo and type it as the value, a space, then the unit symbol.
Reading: 30 A
